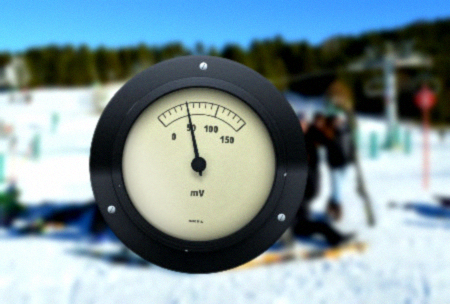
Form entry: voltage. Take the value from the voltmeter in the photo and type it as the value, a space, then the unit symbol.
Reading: 50 mV
